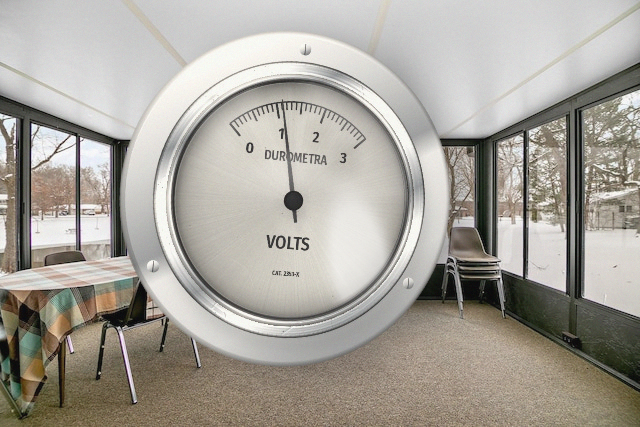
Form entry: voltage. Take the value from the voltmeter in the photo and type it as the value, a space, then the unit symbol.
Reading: 1.1 V
